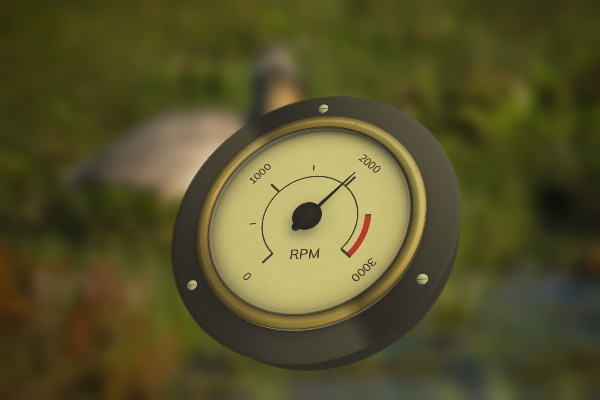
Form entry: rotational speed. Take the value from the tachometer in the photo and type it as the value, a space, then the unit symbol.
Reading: 2000 rpm
